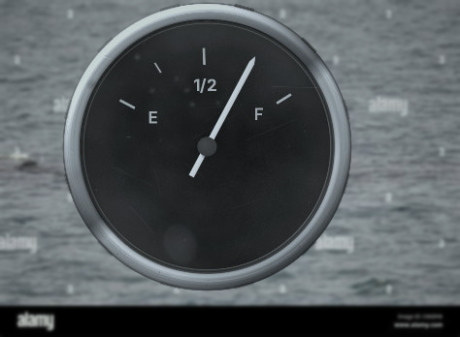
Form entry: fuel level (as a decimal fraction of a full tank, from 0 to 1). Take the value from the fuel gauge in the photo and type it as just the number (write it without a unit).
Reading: 0.75
